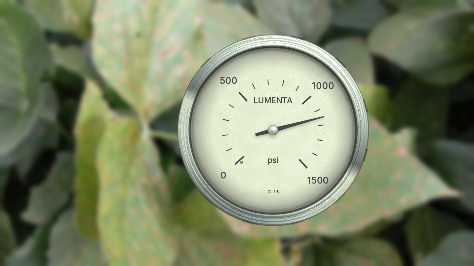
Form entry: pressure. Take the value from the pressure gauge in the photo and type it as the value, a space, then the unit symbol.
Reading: 1150 psi
